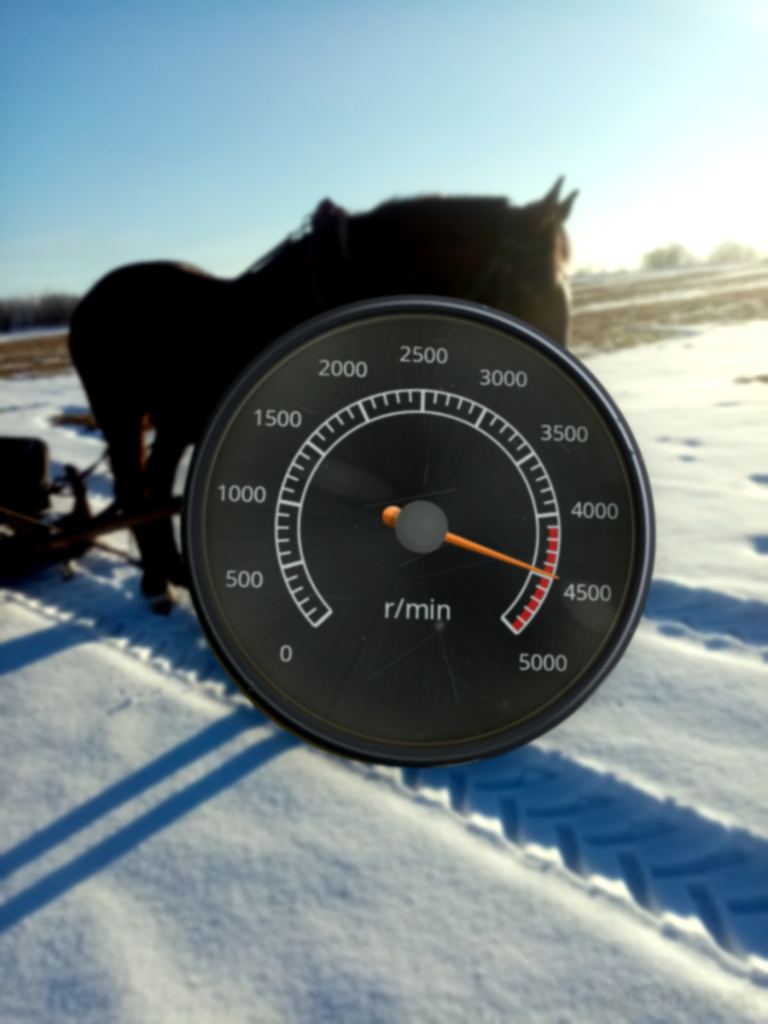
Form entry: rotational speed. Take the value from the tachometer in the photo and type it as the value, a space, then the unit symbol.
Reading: 4500 rpm
